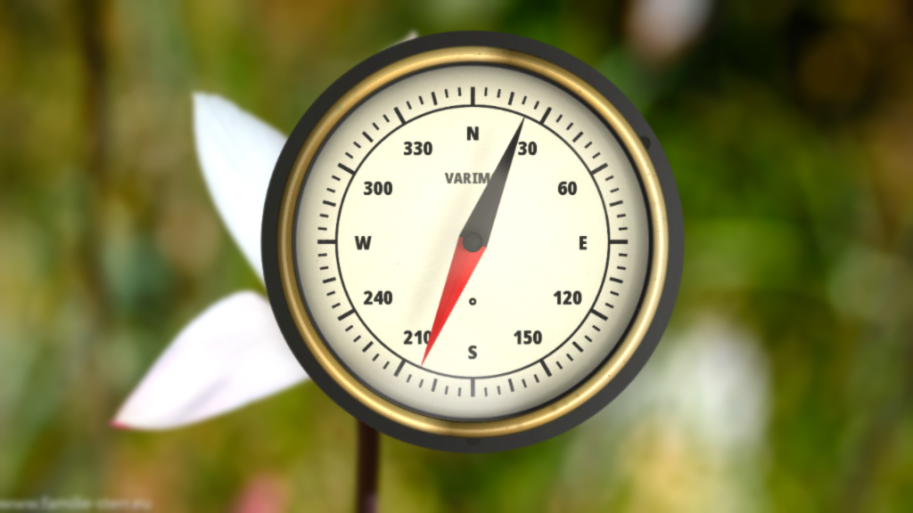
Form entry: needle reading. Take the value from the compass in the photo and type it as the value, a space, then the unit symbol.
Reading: 202.5 °
